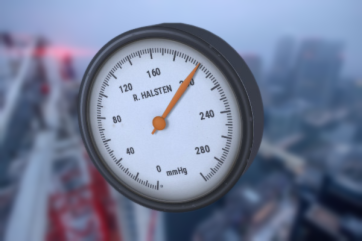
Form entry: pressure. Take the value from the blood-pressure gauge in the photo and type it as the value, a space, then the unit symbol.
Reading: 200 mmHg
